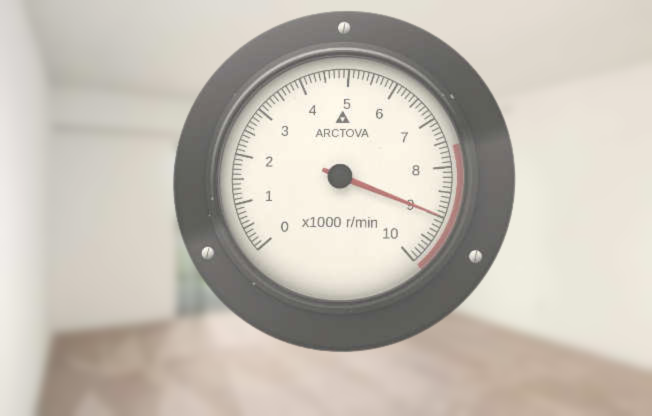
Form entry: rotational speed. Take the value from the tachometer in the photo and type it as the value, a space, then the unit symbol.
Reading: 9000 rpm
